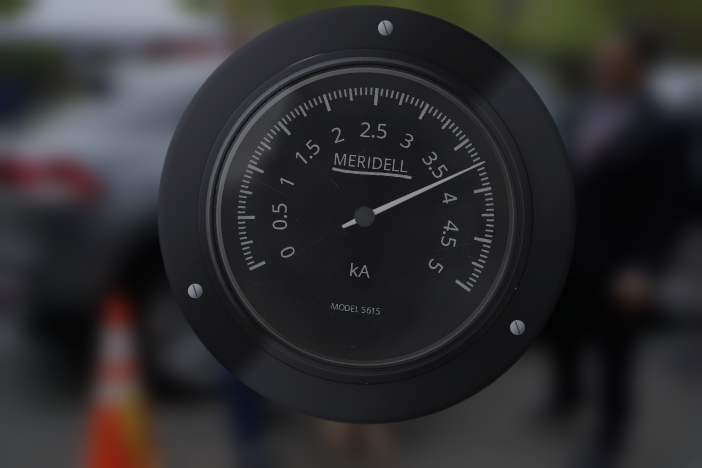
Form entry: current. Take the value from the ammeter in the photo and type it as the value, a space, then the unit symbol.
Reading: 3.75 kA
